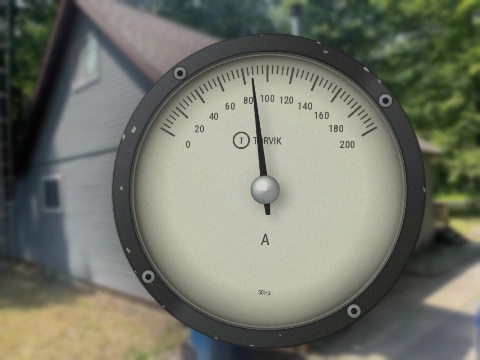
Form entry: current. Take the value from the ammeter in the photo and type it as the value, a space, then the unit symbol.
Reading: 88 A
